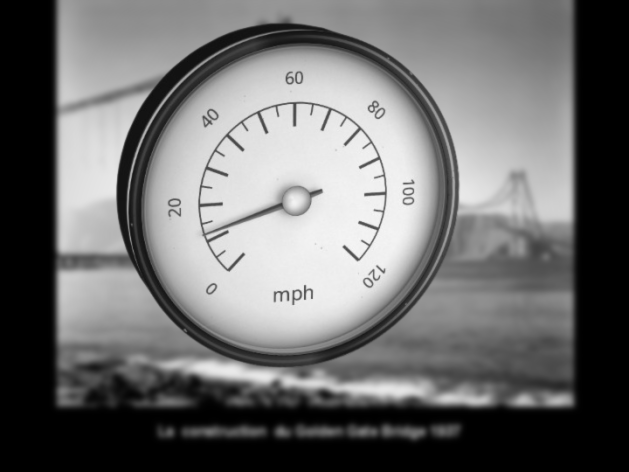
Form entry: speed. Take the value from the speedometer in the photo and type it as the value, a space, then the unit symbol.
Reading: 12.5 mph
